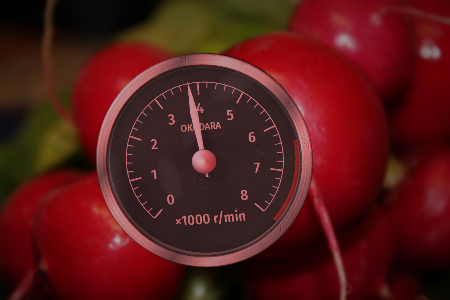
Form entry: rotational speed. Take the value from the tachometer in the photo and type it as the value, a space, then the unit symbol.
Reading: 3800 rpm
